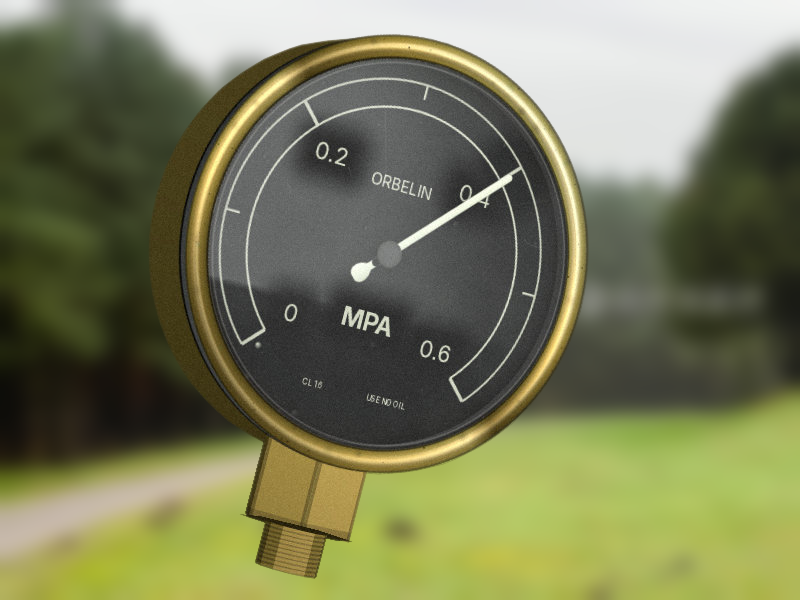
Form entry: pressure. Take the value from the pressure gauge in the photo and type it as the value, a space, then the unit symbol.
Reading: 0.4 MPa
